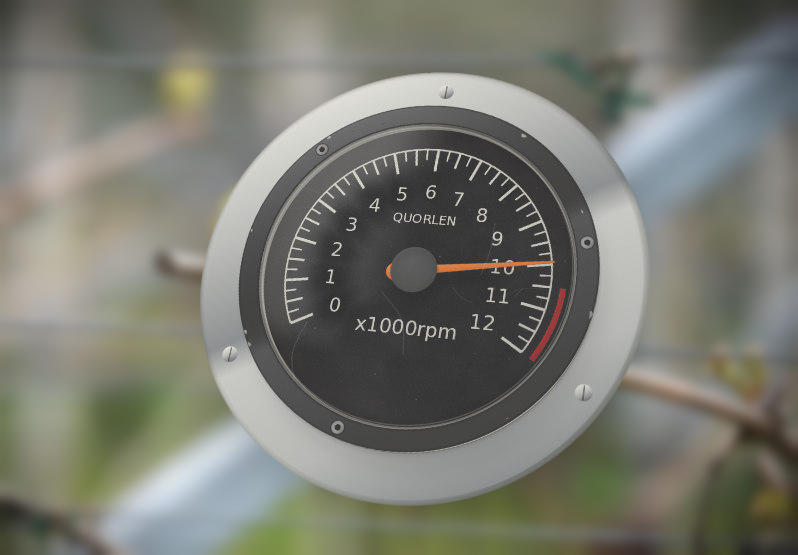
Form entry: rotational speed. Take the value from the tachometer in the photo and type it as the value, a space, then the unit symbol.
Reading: 10000 rpm
